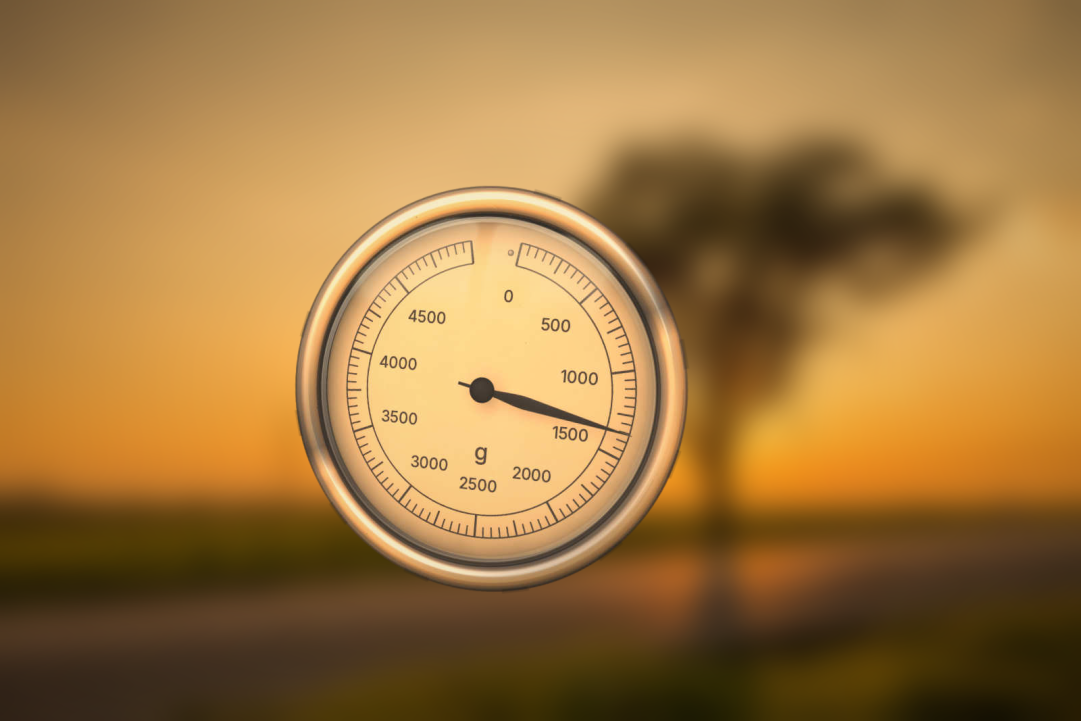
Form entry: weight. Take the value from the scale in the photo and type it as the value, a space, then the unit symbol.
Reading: 1350 g
